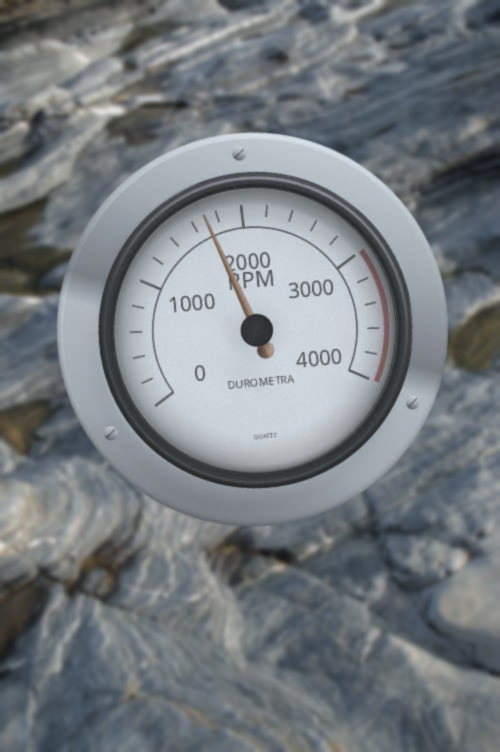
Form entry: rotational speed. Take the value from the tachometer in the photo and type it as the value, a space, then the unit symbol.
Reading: 1700 rpm
